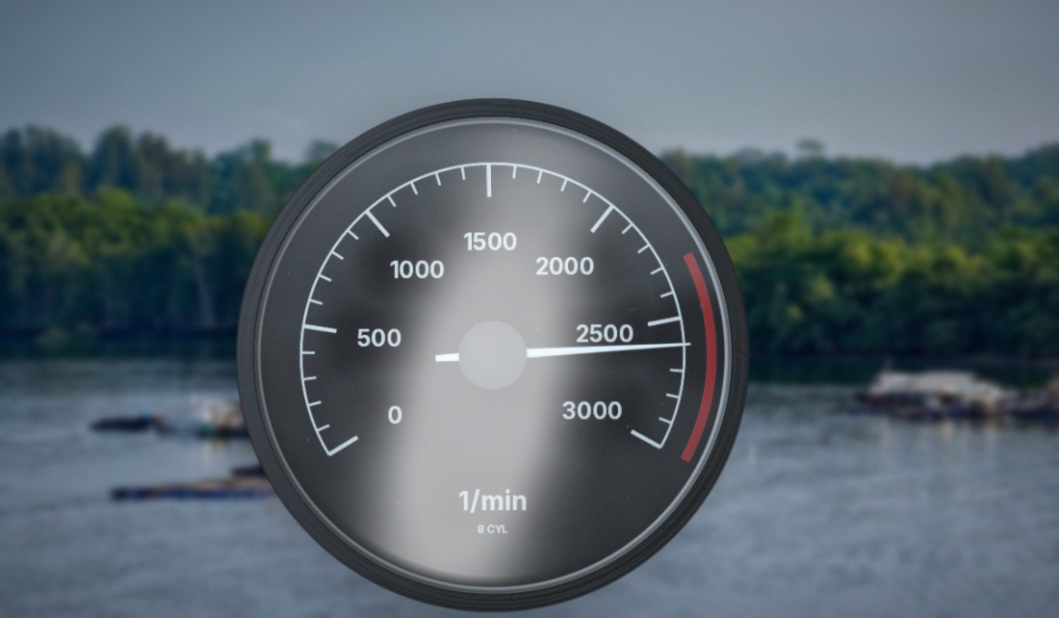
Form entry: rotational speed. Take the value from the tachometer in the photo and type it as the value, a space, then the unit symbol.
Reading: 2600 rpm
